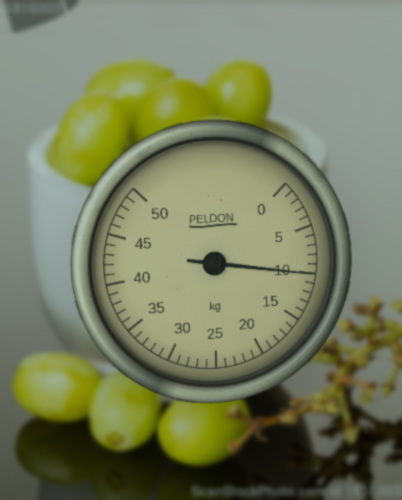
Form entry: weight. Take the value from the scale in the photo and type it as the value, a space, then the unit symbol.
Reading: 10 kg
